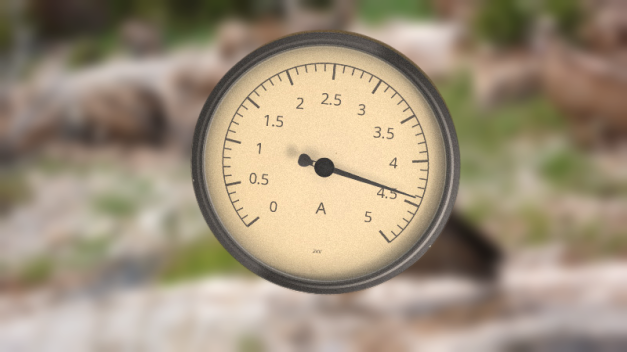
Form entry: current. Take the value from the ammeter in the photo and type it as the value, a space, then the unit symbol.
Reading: 4.4 A
